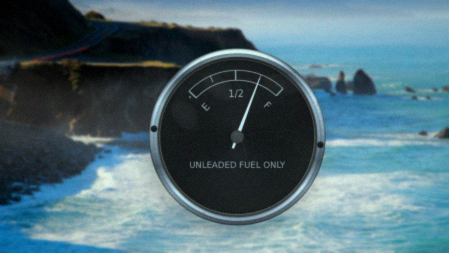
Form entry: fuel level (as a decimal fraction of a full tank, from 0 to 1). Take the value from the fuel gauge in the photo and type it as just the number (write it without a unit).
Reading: 0.75
